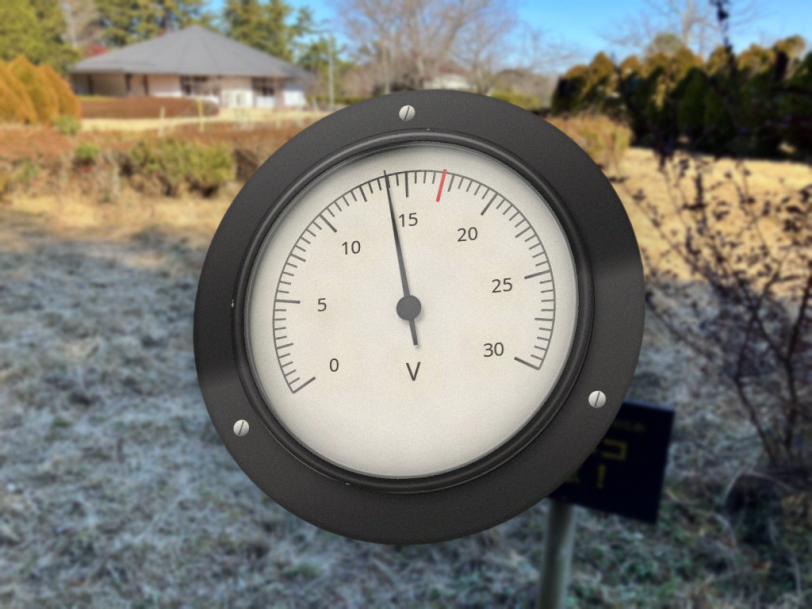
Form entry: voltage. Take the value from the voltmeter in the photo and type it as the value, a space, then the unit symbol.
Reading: 14 V
